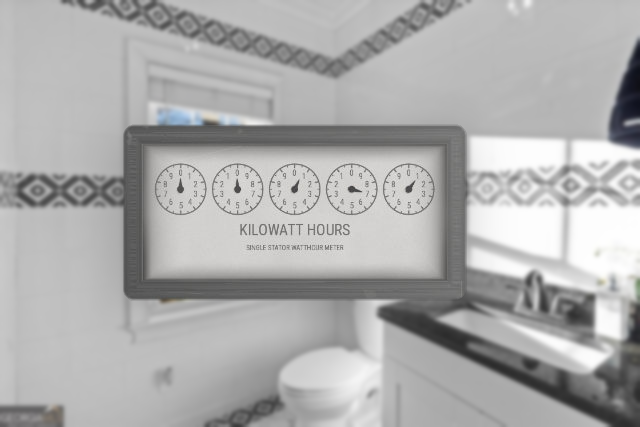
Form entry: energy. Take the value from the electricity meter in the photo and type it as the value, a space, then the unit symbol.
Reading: 71 kWh
